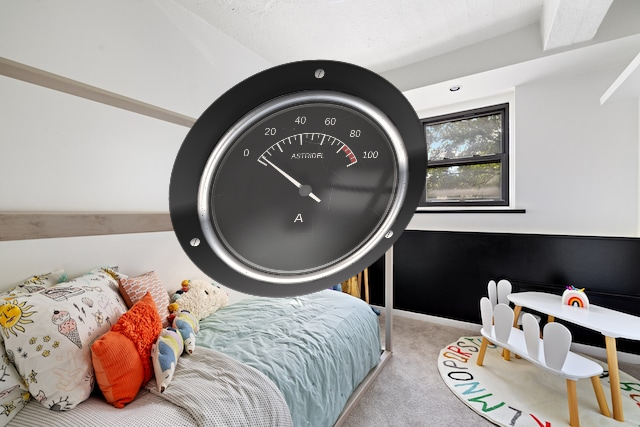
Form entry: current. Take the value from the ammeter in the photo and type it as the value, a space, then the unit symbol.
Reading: 5 A
